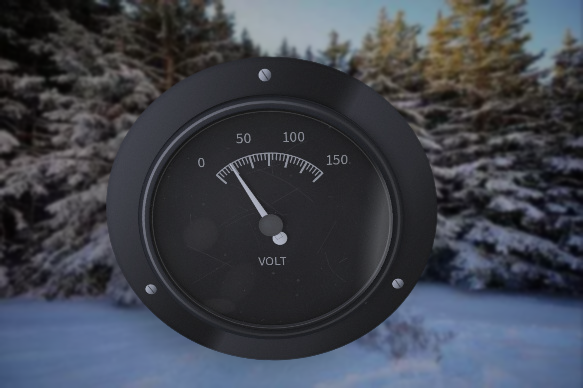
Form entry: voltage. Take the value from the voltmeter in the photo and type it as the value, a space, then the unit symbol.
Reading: 25 V
